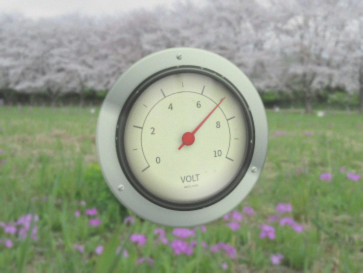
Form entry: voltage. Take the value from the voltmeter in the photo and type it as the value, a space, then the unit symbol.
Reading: 7 V
